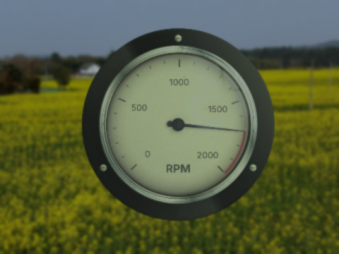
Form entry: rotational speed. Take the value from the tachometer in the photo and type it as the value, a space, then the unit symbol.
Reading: 1700 rpm
